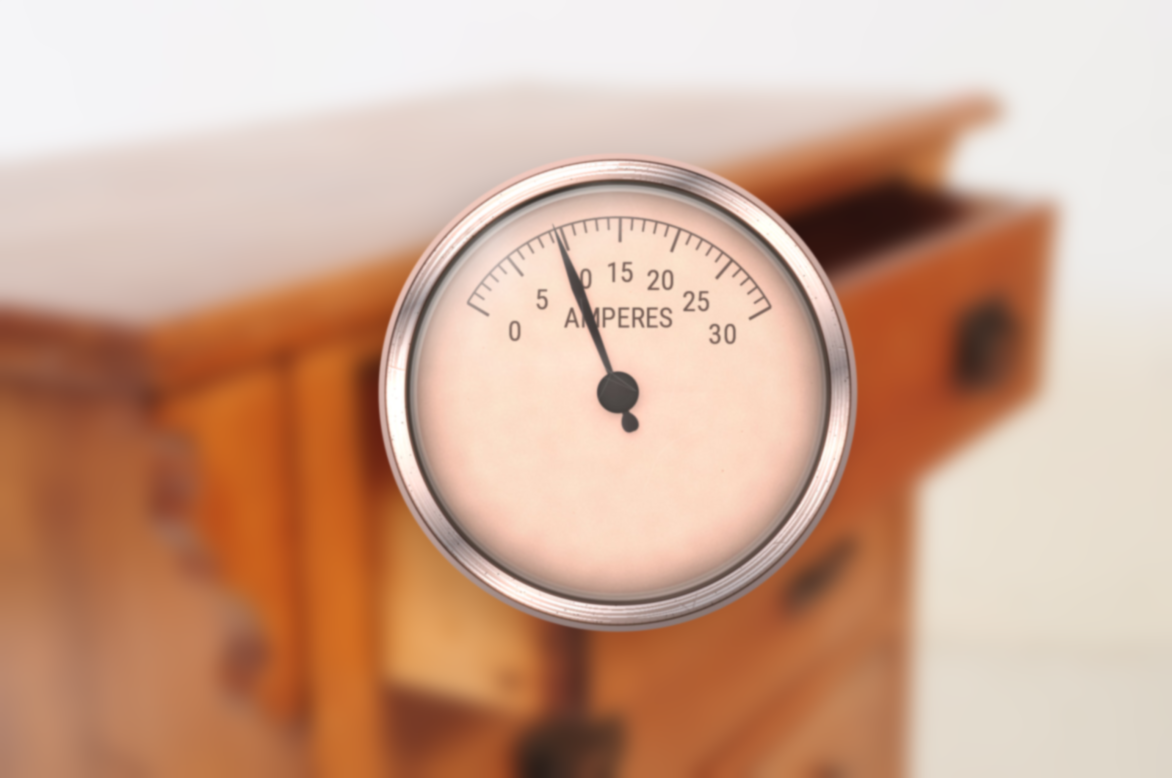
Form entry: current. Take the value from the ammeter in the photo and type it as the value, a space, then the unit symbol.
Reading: 9.5 A
